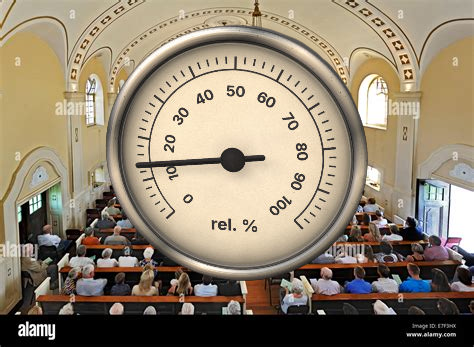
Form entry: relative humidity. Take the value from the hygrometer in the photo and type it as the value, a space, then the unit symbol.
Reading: 14 %
